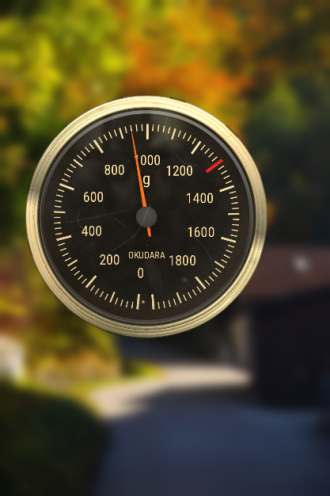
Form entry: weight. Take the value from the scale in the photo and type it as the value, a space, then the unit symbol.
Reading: 940 g
